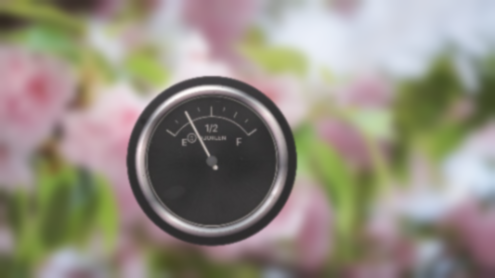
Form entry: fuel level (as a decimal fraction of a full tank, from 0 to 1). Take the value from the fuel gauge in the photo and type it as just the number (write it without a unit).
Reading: 0.25
